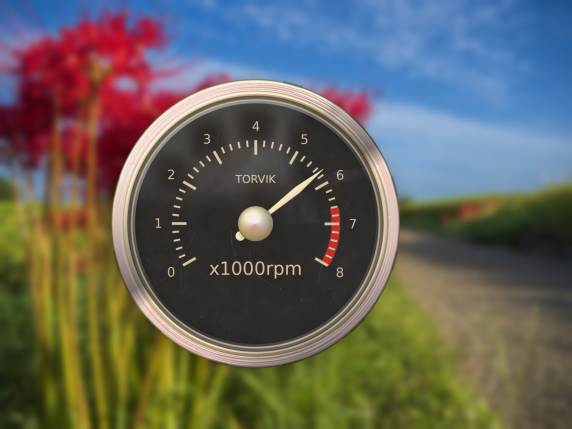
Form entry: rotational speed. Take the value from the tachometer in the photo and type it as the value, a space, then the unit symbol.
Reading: 5700 rpm
